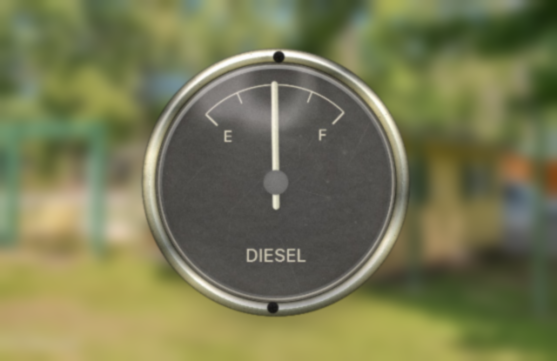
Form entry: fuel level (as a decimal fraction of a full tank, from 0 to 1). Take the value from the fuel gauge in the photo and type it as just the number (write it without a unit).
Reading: 0.5
